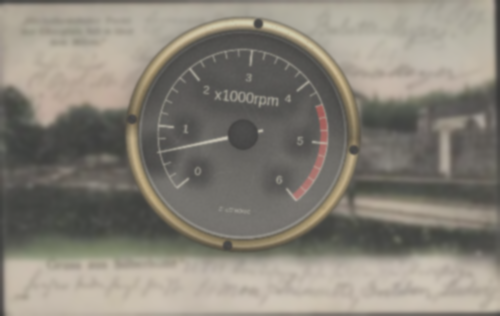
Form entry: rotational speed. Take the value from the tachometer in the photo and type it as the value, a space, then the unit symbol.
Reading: 600 rpm
